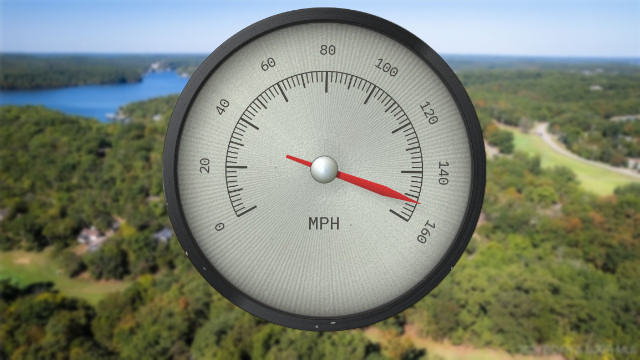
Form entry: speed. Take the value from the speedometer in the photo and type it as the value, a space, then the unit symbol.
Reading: 152 mph
